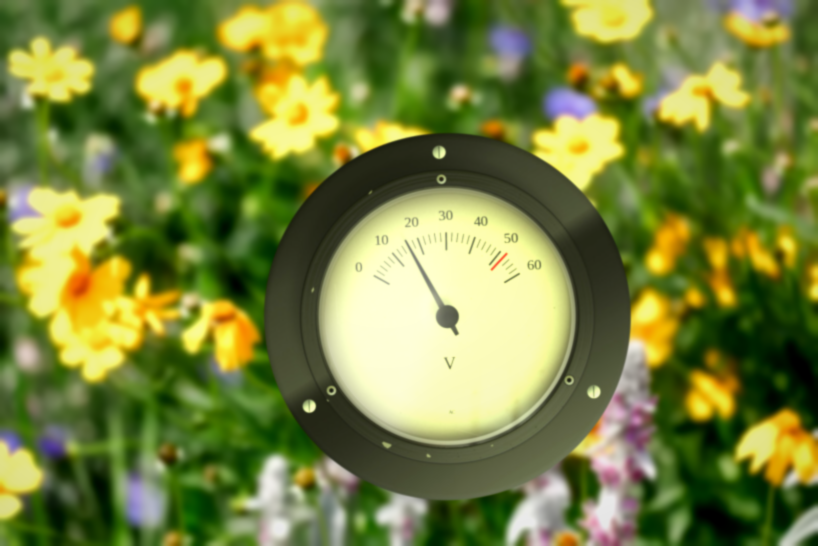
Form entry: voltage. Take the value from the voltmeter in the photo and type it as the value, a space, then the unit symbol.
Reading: 16 V
